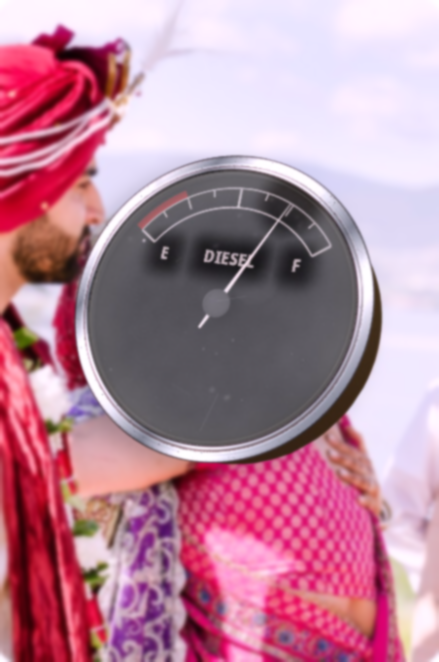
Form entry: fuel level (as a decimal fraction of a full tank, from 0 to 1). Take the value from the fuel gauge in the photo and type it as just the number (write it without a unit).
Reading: 0.75
